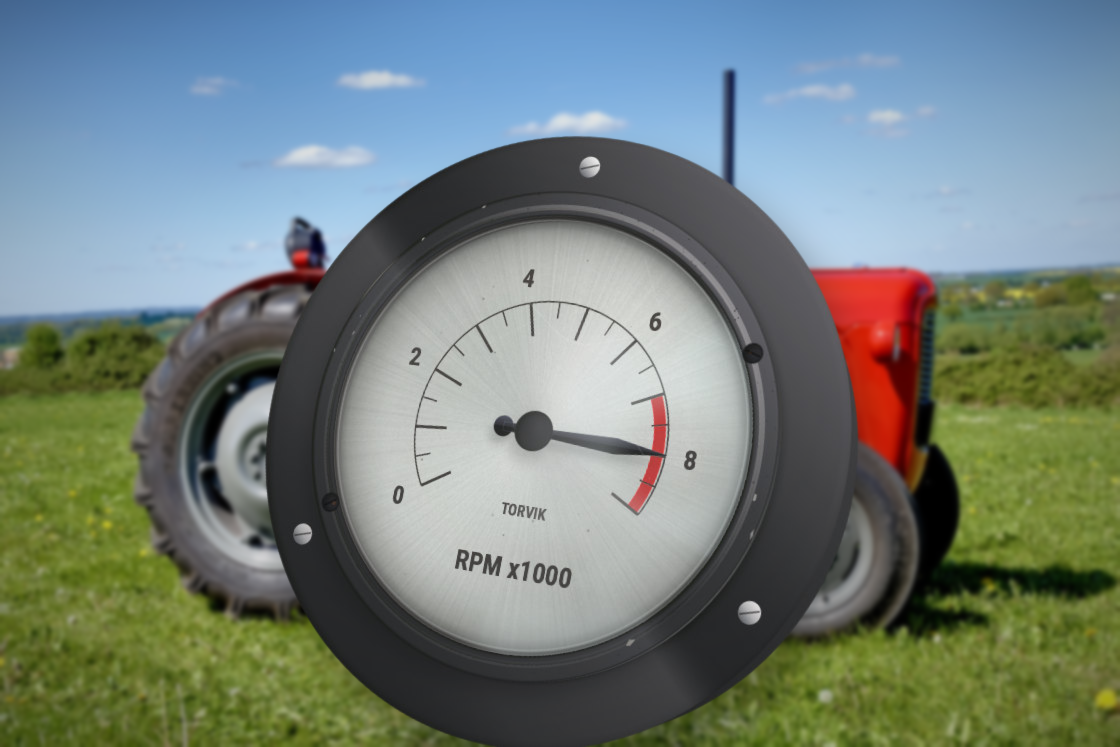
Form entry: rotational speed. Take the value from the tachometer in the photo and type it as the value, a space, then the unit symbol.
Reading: 8000 rpm
